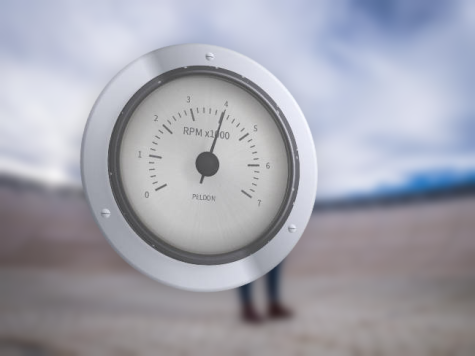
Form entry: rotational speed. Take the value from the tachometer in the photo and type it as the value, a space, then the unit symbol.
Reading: 4000 rpm
